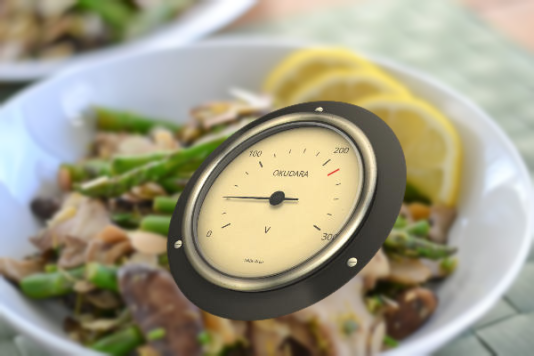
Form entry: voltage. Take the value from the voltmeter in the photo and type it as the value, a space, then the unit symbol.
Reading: 40 V
